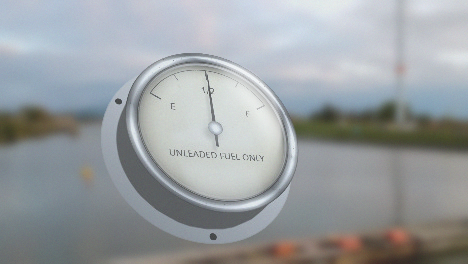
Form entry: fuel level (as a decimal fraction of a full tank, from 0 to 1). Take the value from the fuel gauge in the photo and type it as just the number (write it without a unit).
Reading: 0.5
